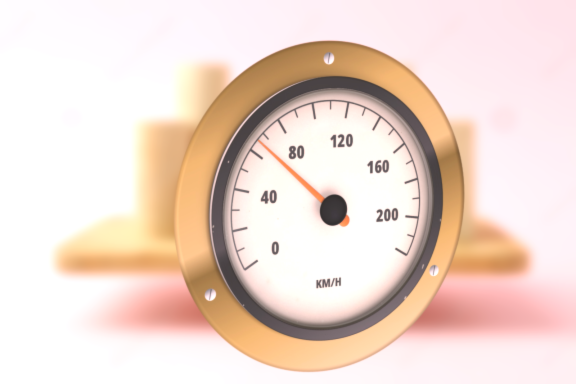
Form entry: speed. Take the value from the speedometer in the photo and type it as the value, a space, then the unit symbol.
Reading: 65 km/h
